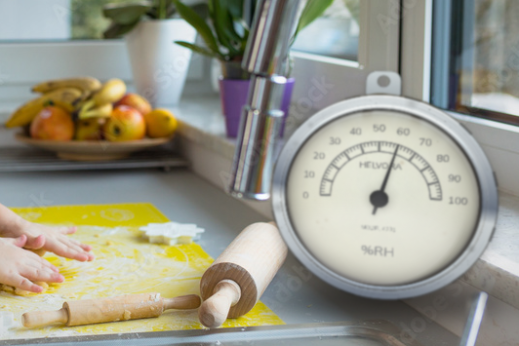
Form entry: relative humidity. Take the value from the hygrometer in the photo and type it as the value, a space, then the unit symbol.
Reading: 60 %
